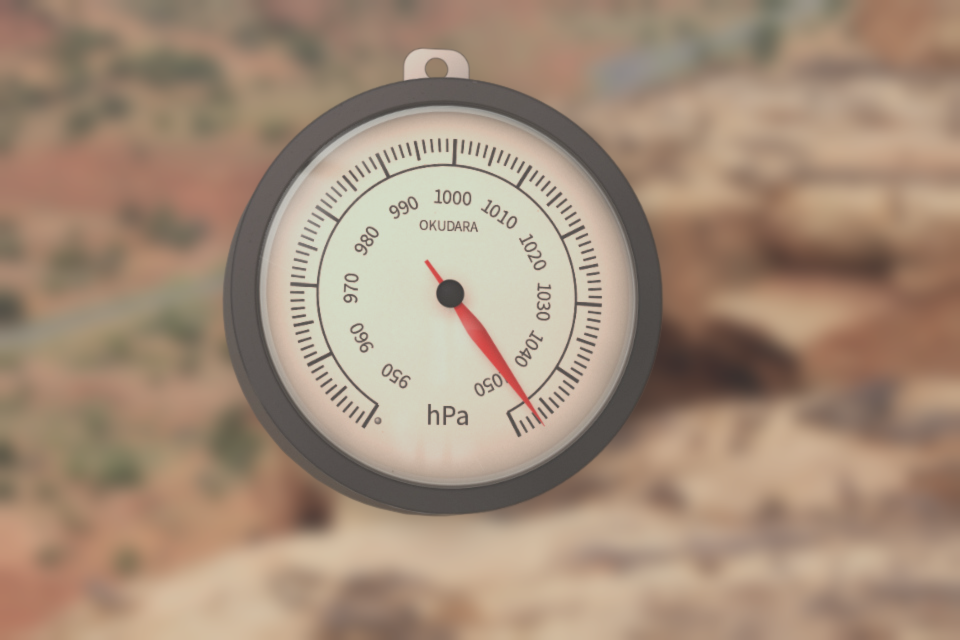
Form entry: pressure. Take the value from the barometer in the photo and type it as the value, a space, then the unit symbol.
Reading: 1047 hPa
